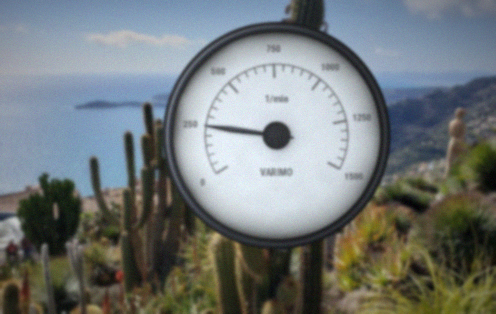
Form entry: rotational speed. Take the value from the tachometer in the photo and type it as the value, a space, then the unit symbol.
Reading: 250 rpm
